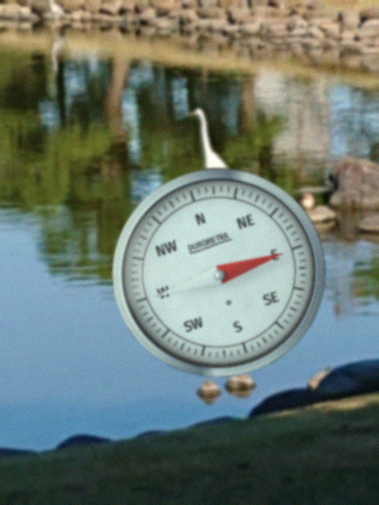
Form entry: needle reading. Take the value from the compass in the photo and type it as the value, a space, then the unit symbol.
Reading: 90 °
